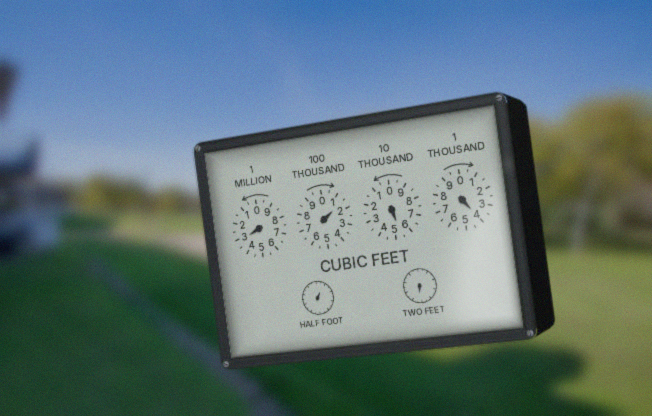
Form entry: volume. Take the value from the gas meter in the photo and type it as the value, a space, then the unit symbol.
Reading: 315400 ft³
